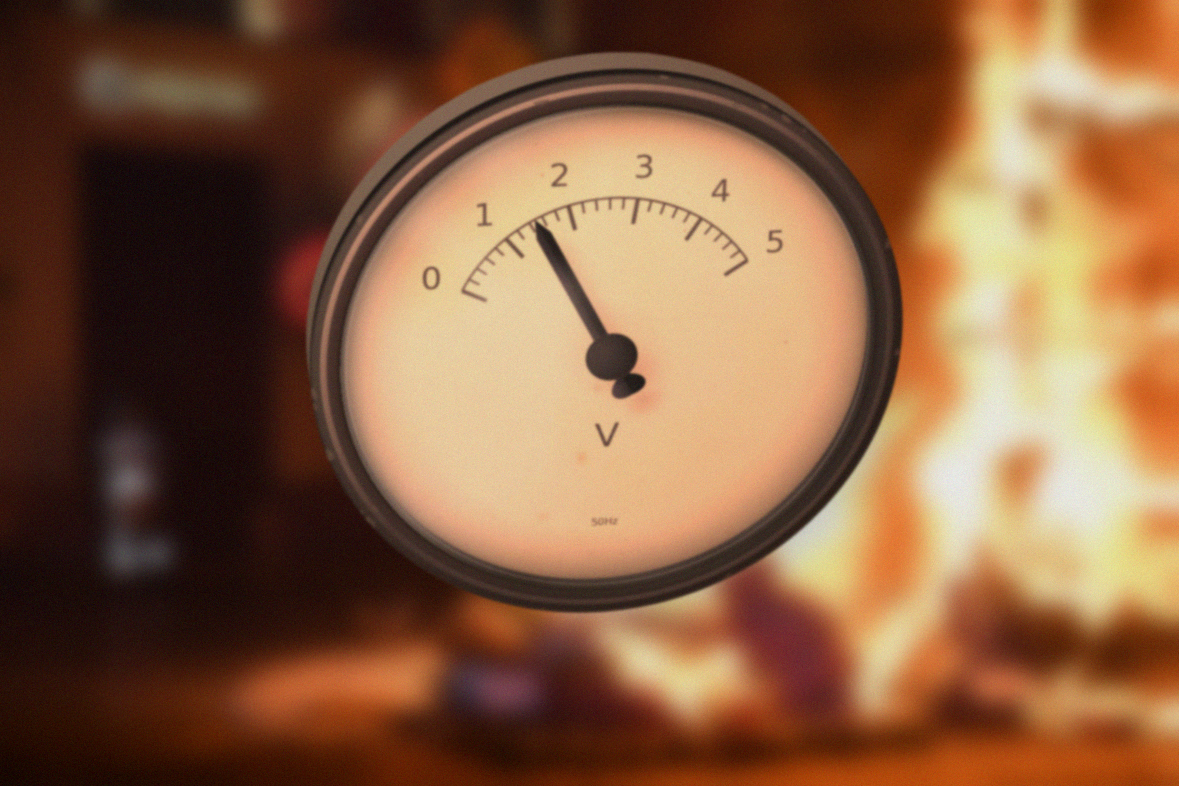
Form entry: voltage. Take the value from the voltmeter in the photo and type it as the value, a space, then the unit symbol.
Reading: 1.5 V
